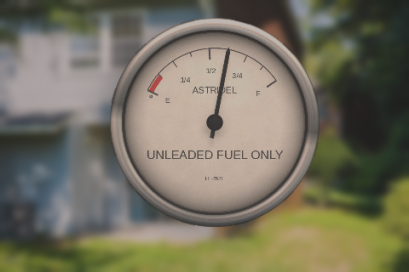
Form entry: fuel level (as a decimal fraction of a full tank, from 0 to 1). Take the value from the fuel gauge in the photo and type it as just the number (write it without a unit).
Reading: 0.625
